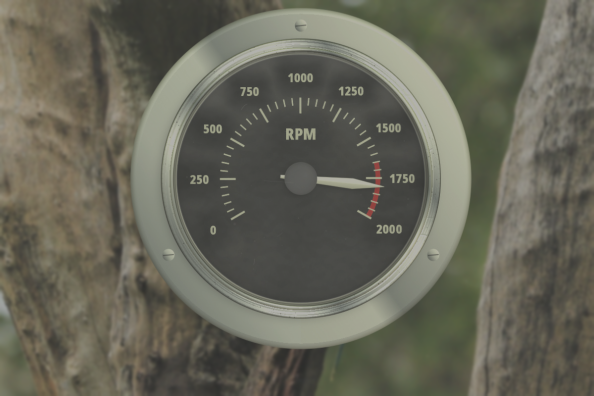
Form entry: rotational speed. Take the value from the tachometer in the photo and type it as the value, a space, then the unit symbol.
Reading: 1800 rpm
